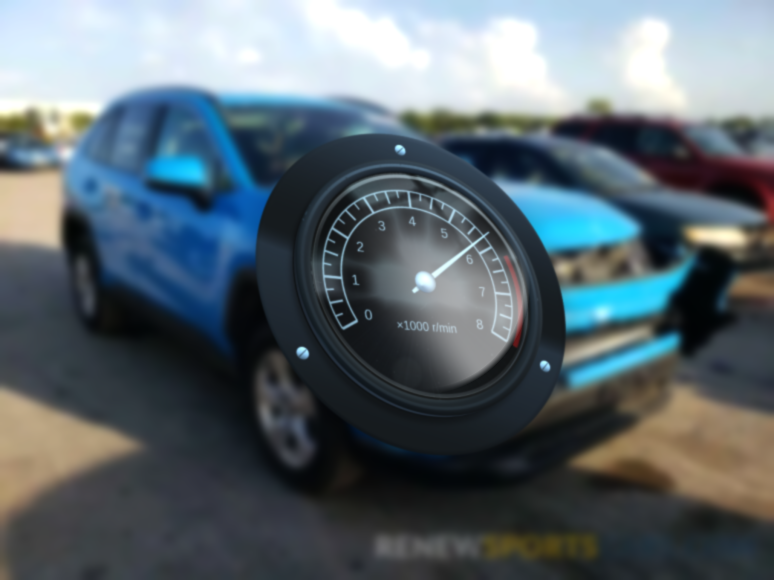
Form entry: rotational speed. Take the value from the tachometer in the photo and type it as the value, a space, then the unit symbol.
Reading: 5750 rpm
